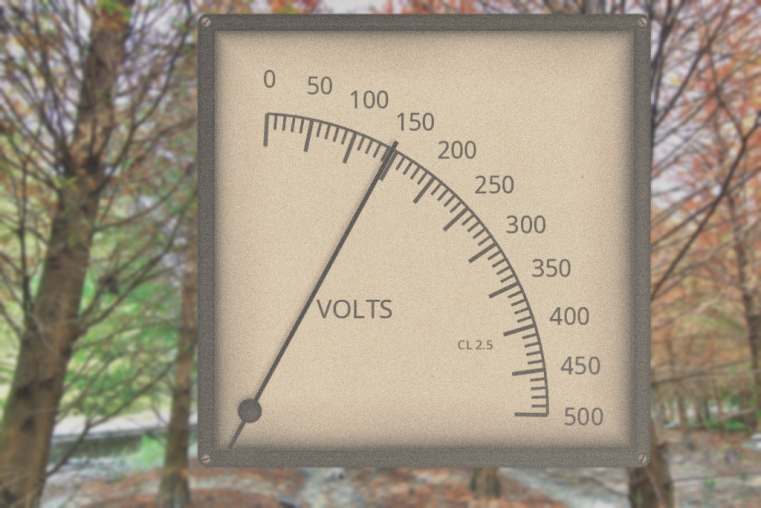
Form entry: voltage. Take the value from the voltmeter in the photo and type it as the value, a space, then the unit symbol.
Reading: 145 V
